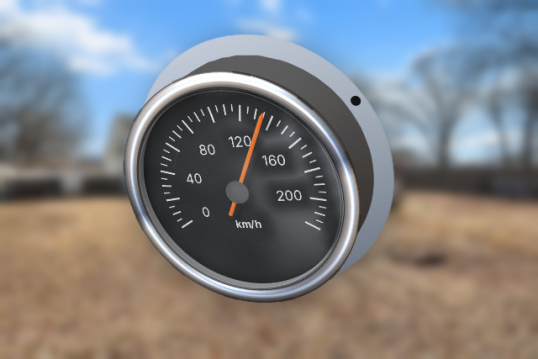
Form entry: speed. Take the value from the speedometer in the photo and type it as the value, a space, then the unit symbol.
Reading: 135 km/h
